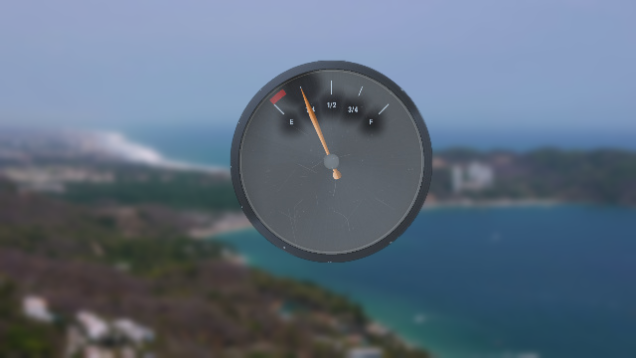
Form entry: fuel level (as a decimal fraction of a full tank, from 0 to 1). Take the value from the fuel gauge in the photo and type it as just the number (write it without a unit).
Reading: 0.25
